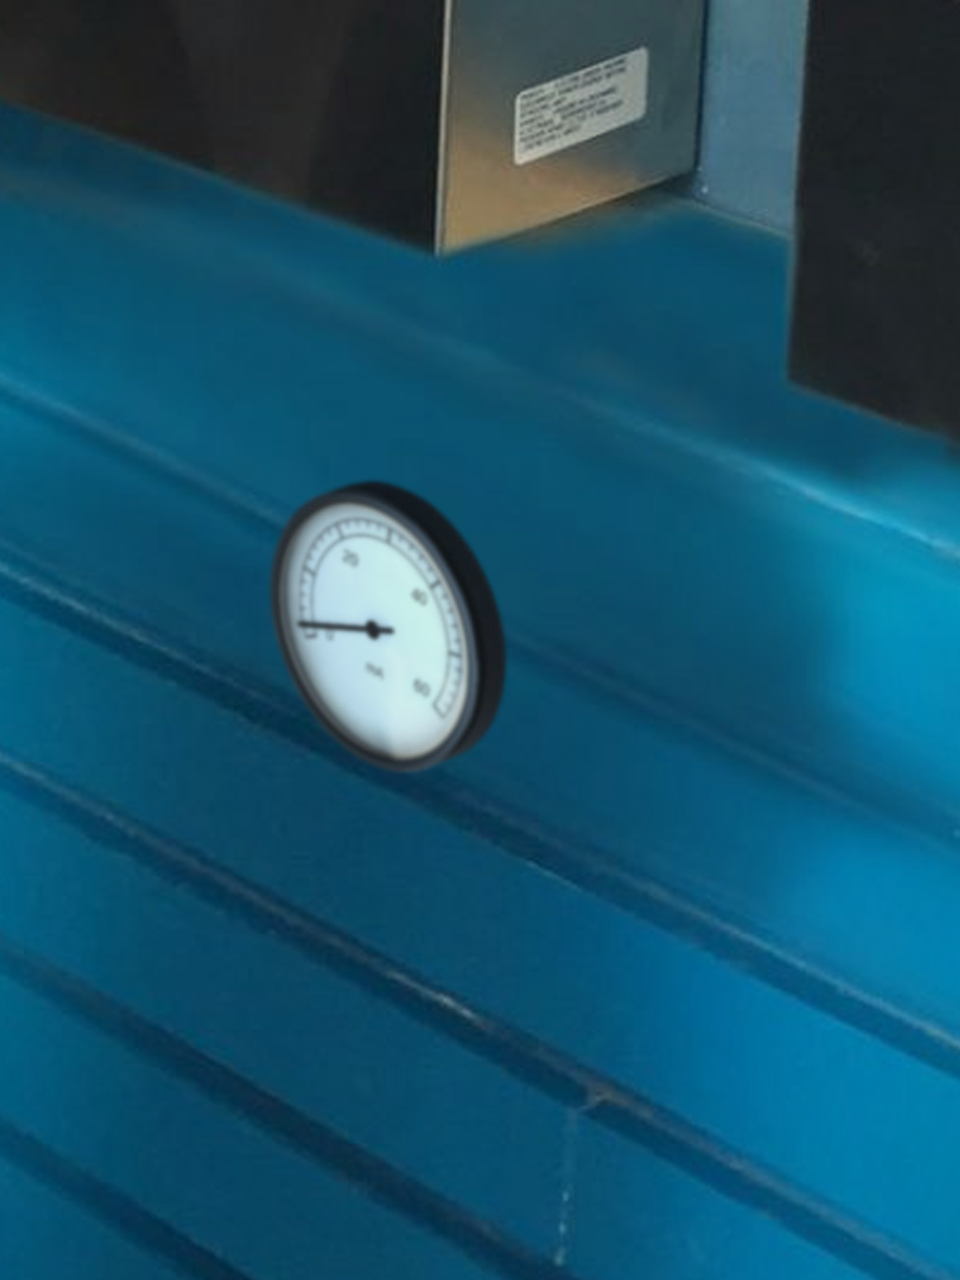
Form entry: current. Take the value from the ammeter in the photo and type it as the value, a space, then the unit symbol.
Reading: 2 mA
